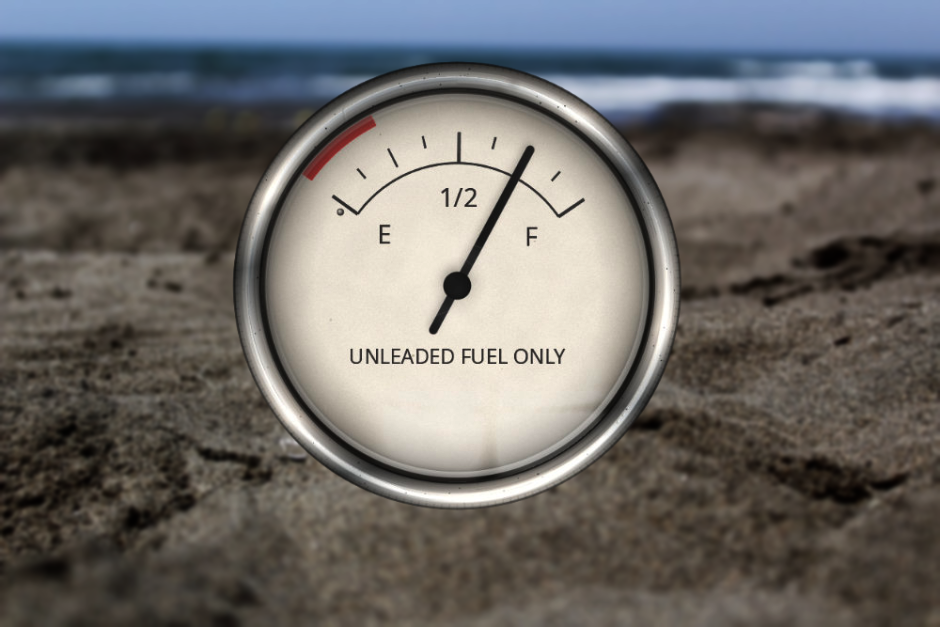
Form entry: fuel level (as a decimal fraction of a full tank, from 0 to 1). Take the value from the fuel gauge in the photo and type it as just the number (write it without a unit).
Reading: 0.75
